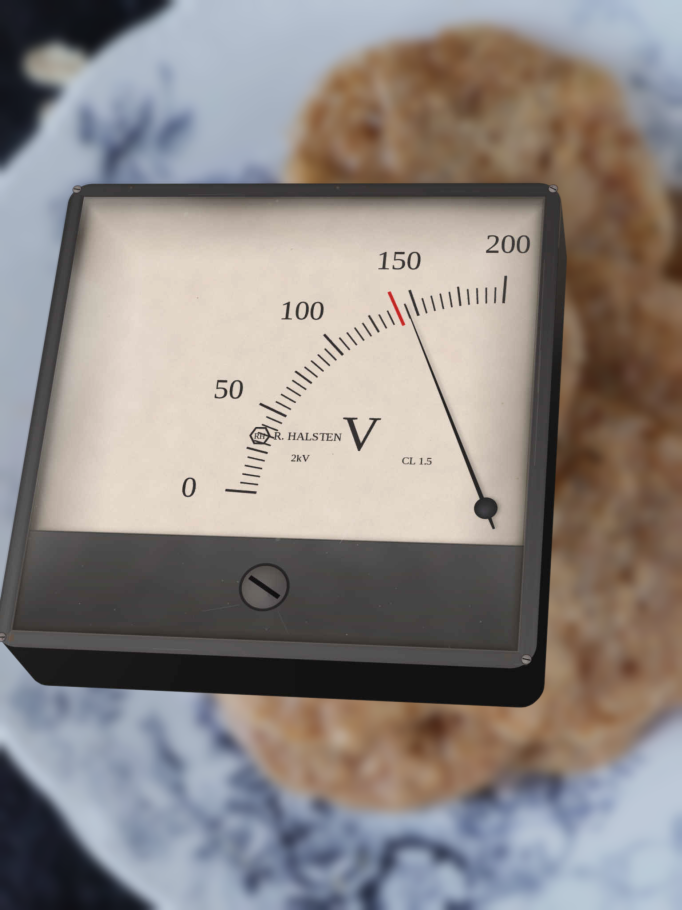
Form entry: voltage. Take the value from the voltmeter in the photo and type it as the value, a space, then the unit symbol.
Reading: 145 V
